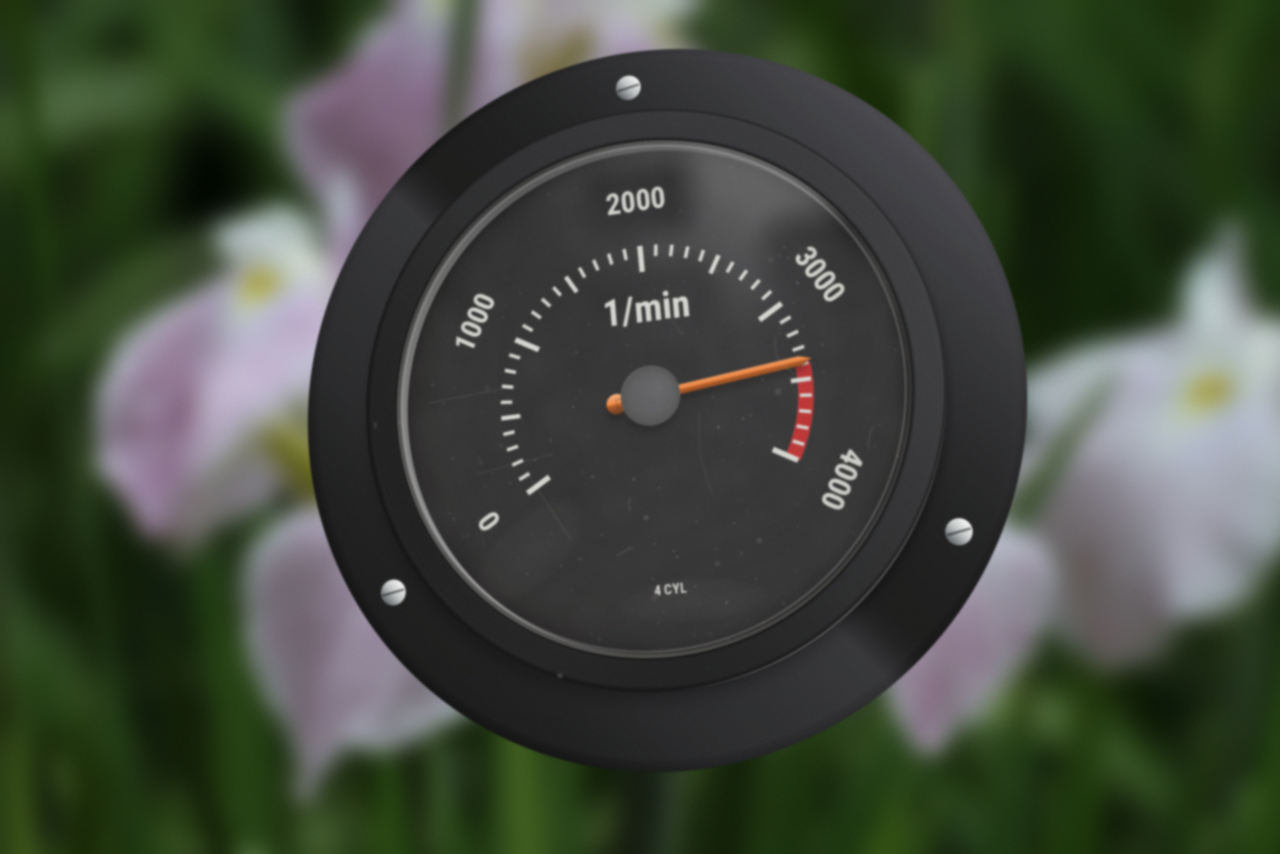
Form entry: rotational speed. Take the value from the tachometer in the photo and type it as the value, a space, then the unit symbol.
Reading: 3400 rpm
